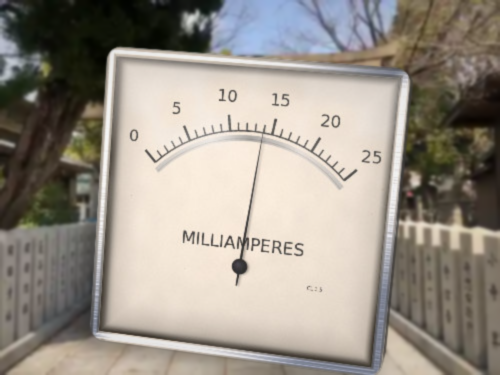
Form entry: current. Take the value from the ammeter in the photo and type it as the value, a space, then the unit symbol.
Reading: 14 mA
